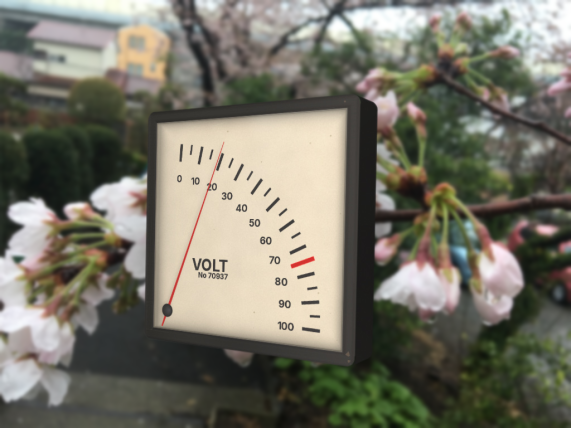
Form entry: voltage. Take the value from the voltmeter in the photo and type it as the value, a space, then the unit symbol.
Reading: 20 V
